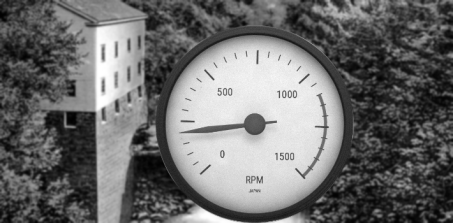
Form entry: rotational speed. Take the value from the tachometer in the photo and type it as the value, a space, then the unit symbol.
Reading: 200 rpm
